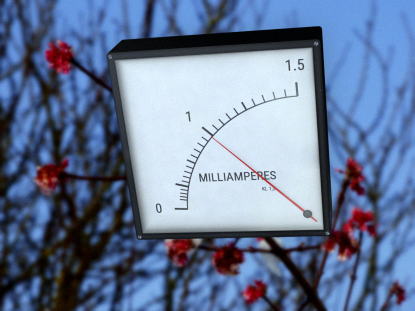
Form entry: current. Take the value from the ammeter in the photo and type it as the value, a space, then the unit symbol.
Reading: 1 mA
